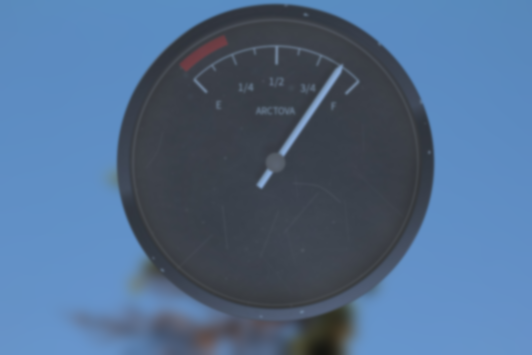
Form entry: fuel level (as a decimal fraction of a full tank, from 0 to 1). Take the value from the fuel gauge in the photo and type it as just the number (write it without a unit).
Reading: 0.875
